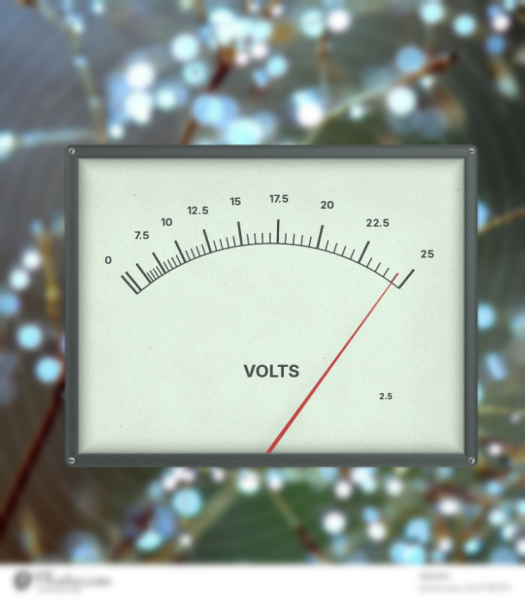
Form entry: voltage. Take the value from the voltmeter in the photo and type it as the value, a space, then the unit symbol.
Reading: 24.5 V
